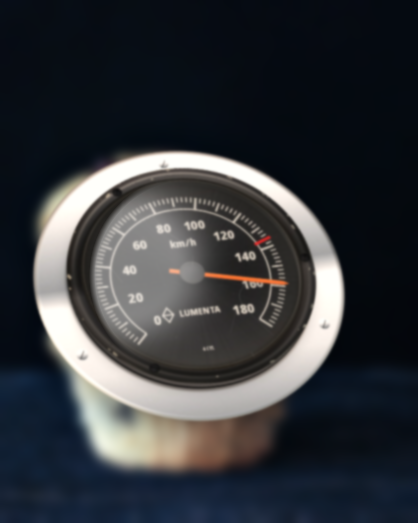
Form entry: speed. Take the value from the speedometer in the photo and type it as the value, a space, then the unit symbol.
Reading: 160 km/h
